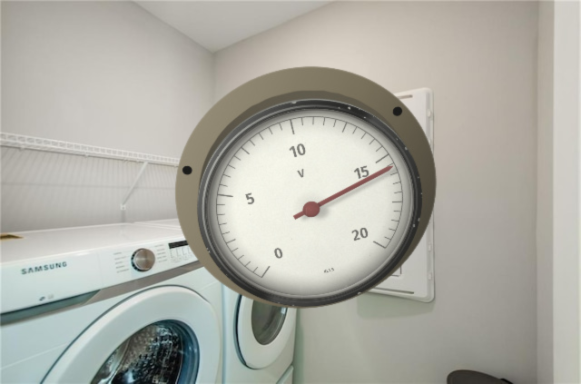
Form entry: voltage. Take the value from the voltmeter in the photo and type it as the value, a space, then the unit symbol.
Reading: 15.5 V
